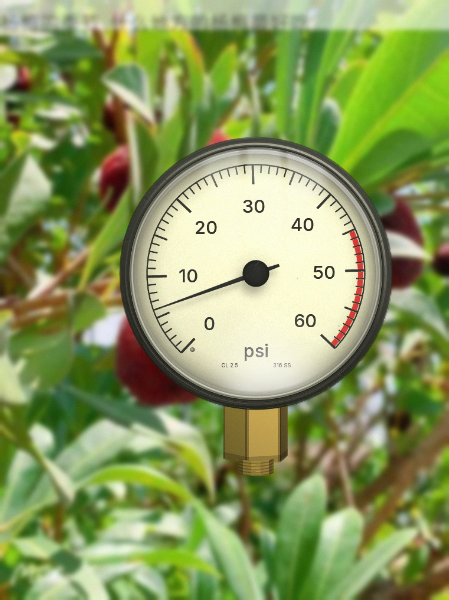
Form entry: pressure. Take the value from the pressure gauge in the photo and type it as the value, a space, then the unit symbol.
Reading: 6 psi
